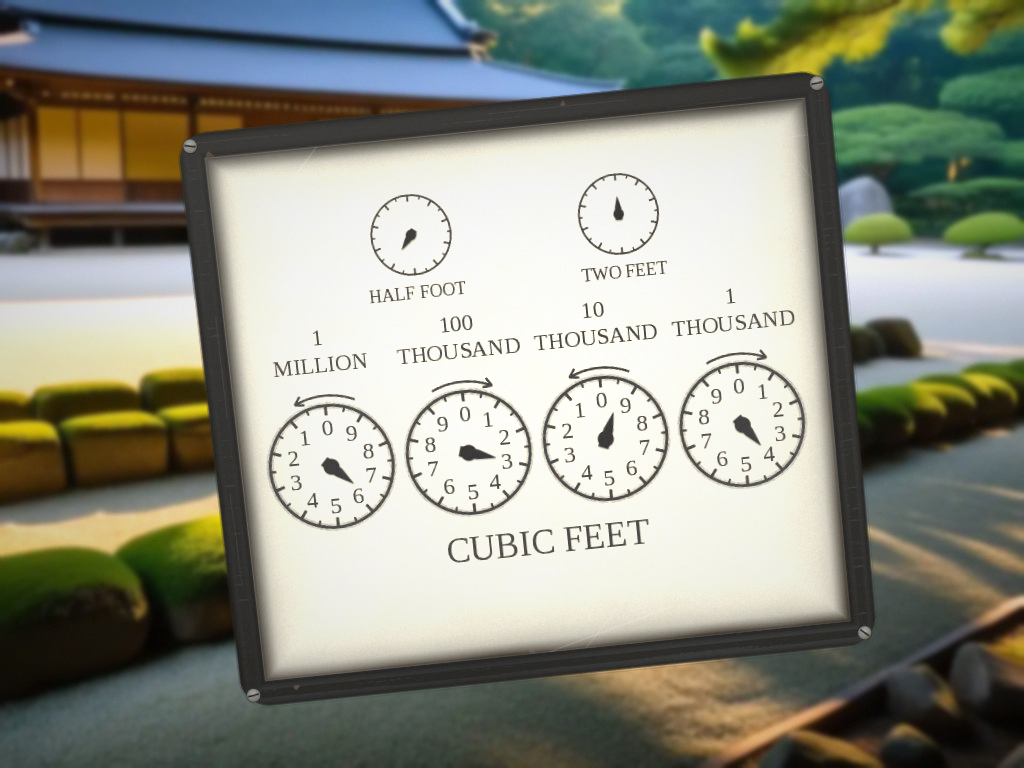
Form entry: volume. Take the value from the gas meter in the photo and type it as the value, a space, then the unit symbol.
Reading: 629400 ft³
